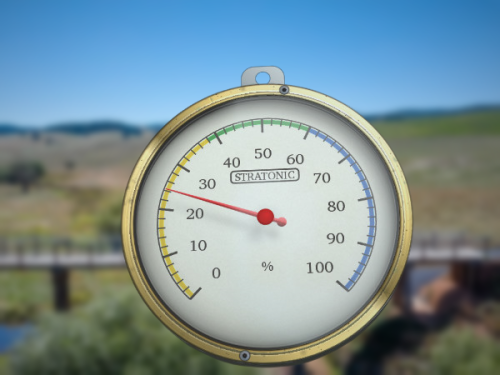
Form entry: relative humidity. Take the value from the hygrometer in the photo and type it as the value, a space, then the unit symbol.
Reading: 24 %
